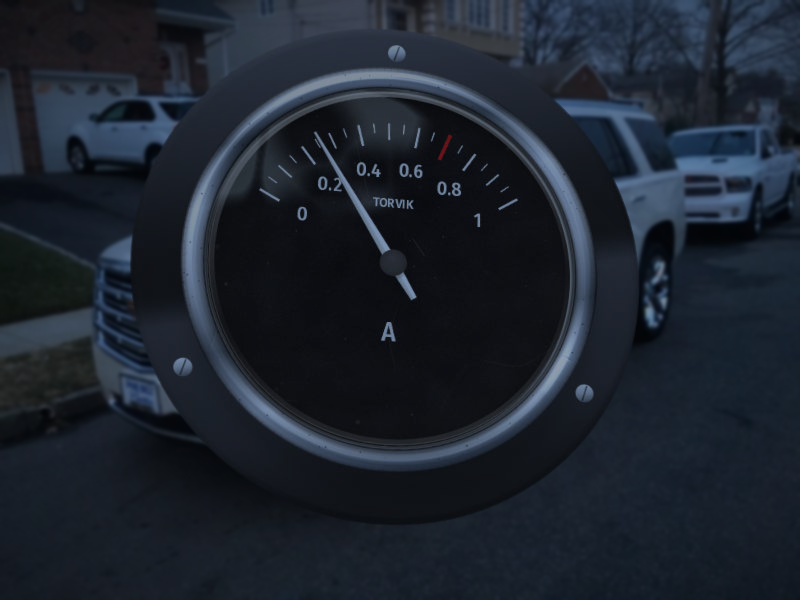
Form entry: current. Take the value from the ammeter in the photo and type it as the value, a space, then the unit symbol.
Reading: 0.25 A
